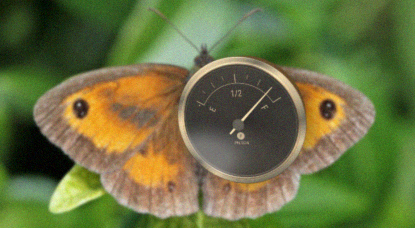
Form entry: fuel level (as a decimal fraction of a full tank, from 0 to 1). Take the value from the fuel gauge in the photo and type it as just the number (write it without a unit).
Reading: 0.875
